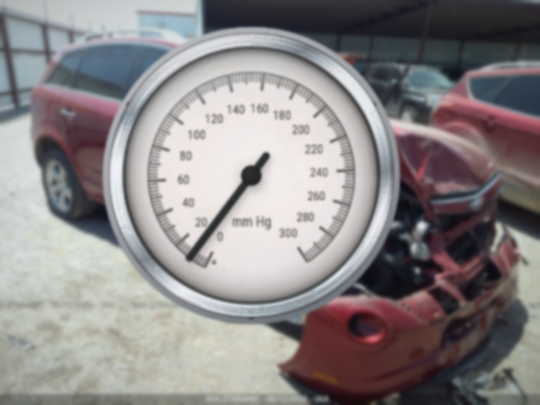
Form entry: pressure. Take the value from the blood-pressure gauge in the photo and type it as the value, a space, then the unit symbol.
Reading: 10 mmHg
